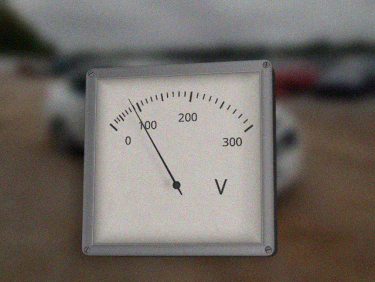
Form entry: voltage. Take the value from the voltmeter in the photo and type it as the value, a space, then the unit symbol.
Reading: 90 V
